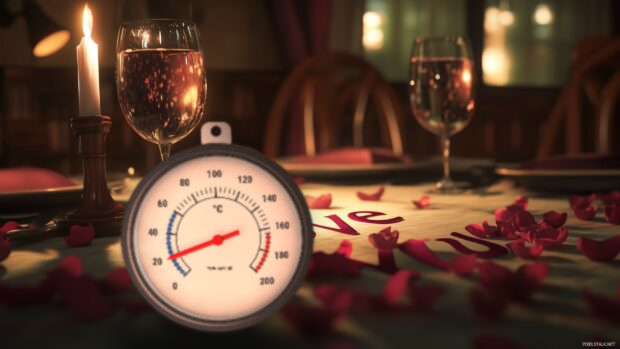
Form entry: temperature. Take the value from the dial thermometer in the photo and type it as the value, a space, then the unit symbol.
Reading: 20 °C
